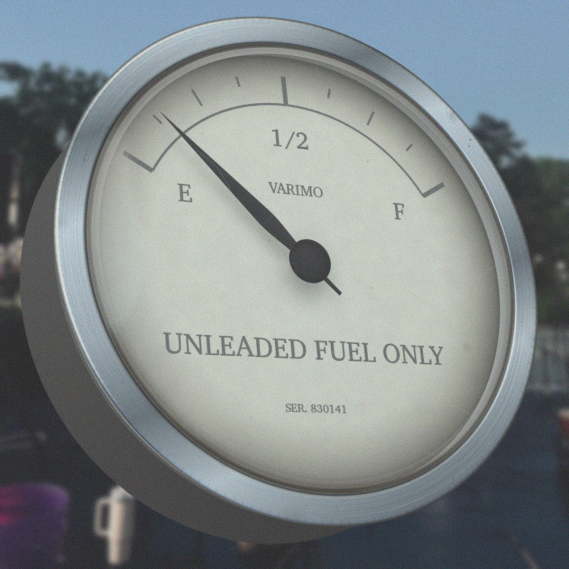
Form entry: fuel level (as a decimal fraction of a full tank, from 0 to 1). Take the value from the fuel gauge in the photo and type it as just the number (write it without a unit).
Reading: 0.125
